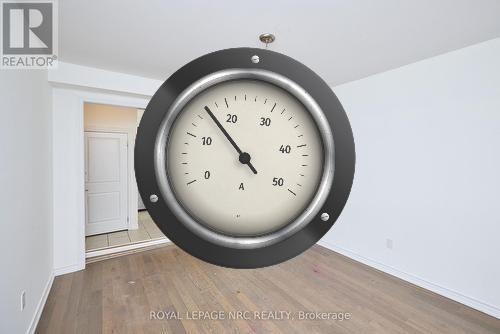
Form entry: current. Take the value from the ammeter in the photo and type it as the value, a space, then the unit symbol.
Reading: 16 A
